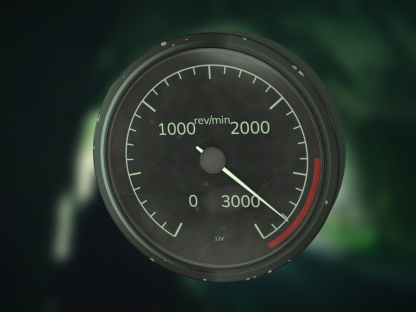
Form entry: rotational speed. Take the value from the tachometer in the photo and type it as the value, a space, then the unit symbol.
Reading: 2800 rpm
